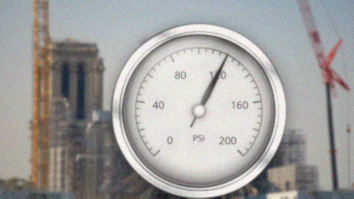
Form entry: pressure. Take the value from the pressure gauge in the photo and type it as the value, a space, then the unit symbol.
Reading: 120 psi
